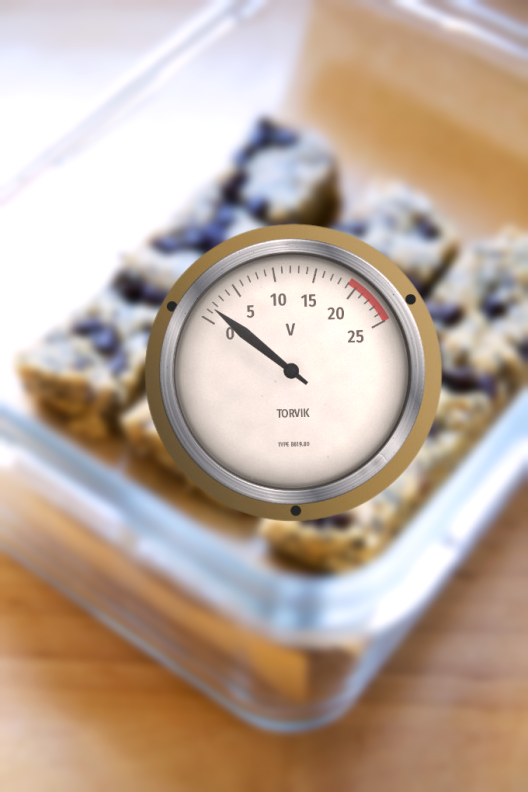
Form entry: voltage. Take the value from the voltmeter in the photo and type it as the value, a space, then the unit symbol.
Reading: 1.5 V
